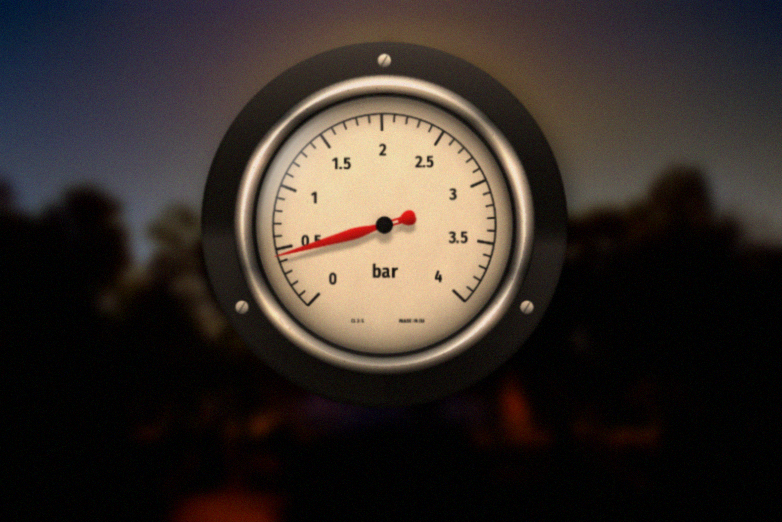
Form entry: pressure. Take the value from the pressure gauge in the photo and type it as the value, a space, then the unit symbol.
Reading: 0.45 bar
